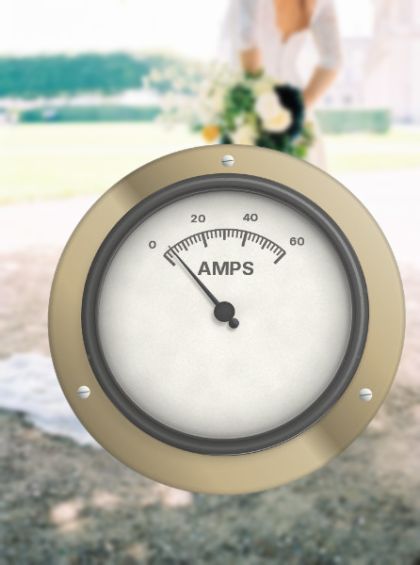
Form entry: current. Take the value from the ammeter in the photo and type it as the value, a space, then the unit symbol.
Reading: 4 A
